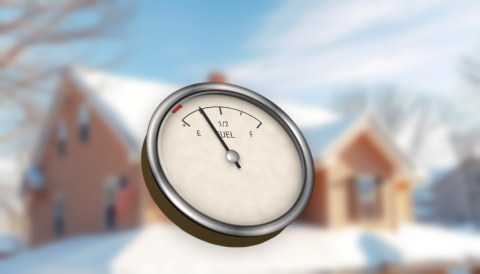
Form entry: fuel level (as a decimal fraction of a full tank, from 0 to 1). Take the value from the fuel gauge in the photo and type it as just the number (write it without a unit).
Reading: 0.25
